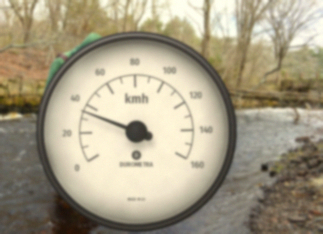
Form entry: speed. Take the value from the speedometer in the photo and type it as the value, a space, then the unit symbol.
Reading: 35 km/h
